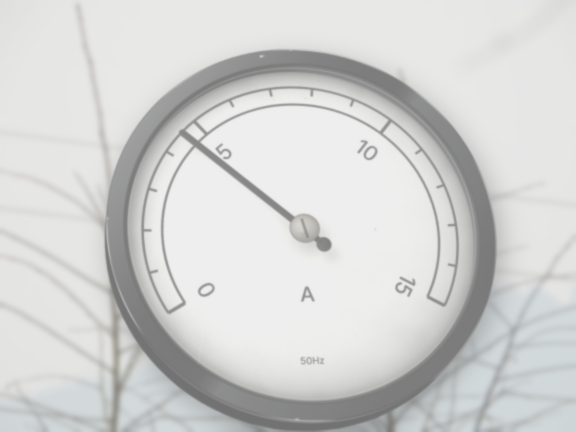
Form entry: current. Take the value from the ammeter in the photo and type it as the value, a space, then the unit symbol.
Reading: 4.5 A
